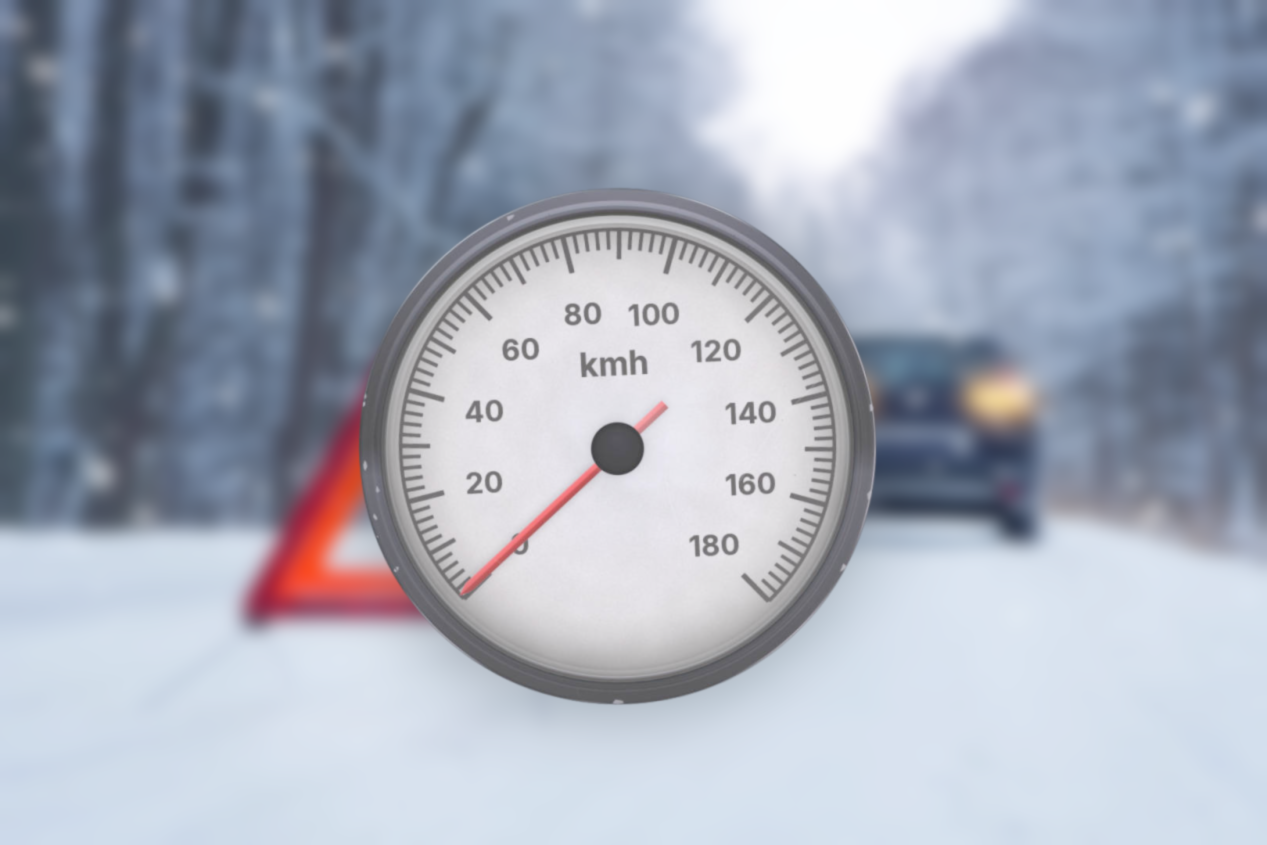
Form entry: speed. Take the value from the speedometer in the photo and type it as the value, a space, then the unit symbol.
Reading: 1 km/h
